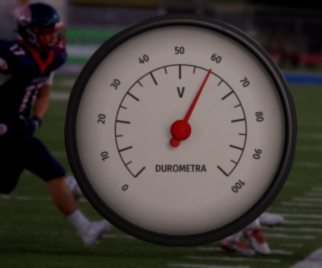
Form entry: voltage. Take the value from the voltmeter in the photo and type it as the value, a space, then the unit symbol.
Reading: 60 V
